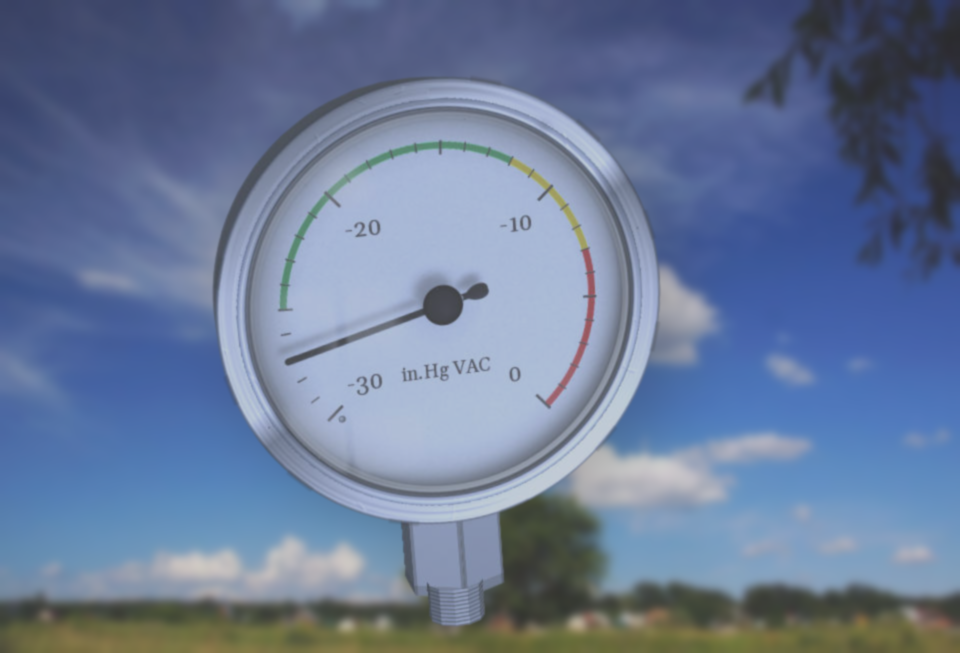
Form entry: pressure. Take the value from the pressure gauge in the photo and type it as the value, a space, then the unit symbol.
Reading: -27 inHg
